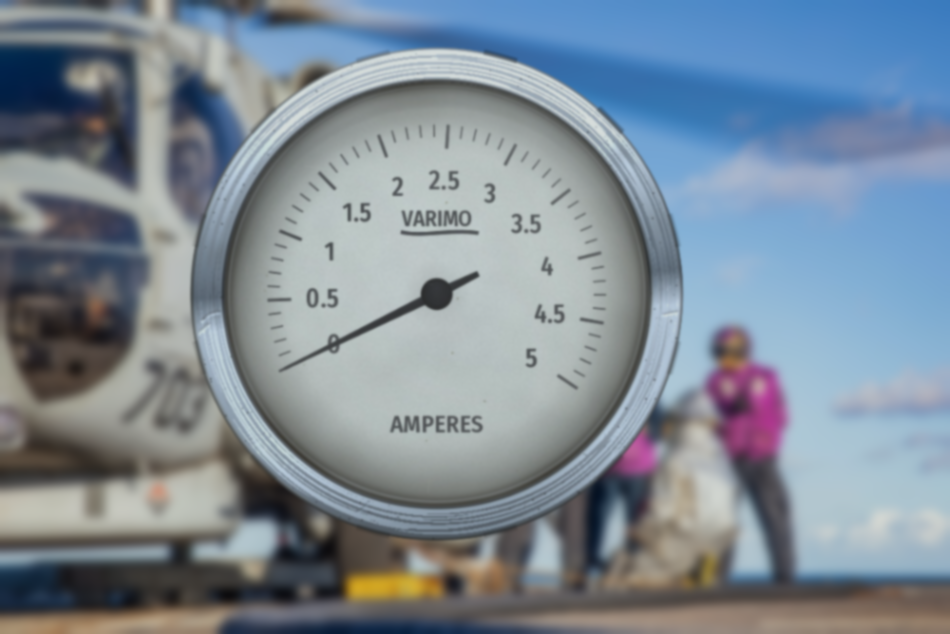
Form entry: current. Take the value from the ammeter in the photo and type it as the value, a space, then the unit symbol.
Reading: 0 A
